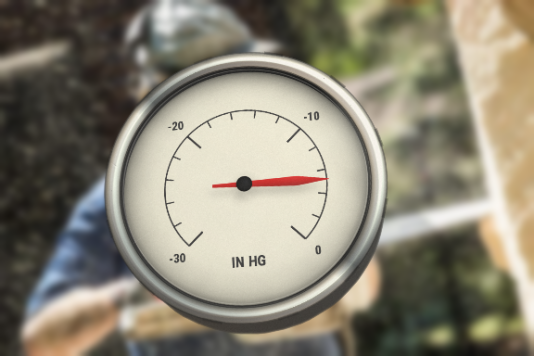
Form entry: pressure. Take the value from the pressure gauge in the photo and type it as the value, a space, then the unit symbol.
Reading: -5 inHg
